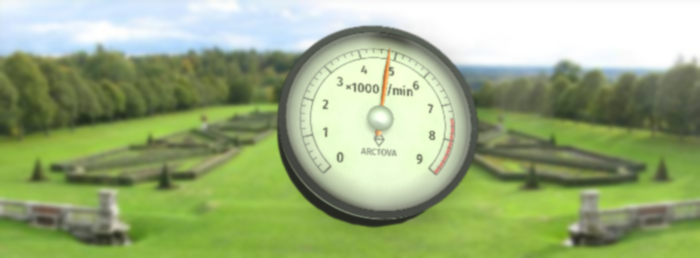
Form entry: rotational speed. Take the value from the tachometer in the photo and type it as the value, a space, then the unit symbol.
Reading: 4800 rpm
